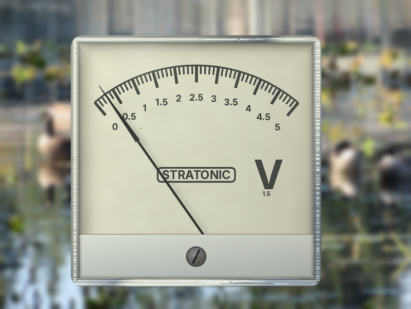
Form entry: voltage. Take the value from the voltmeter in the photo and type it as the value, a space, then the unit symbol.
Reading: 0.3 V
